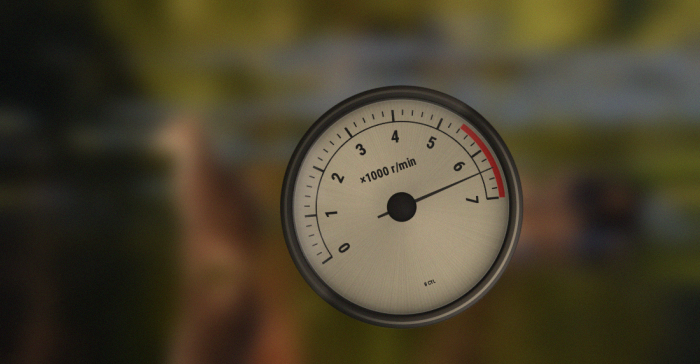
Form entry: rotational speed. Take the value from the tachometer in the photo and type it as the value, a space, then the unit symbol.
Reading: 6400 rpm
